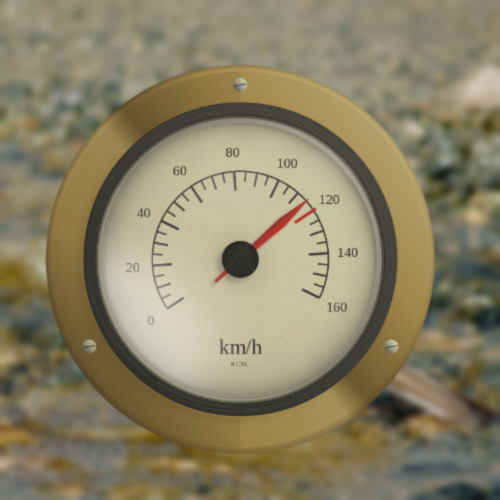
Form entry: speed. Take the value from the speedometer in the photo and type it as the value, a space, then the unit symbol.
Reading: 115 km/h
